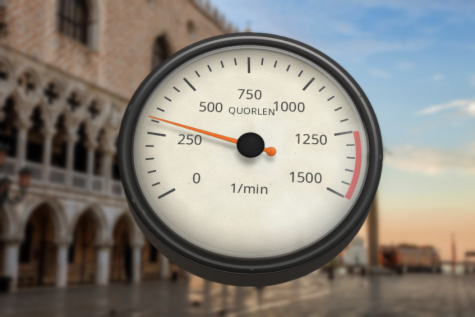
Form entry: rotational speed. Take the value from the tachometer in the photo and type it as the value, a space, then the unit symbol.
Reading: 300 rpm
